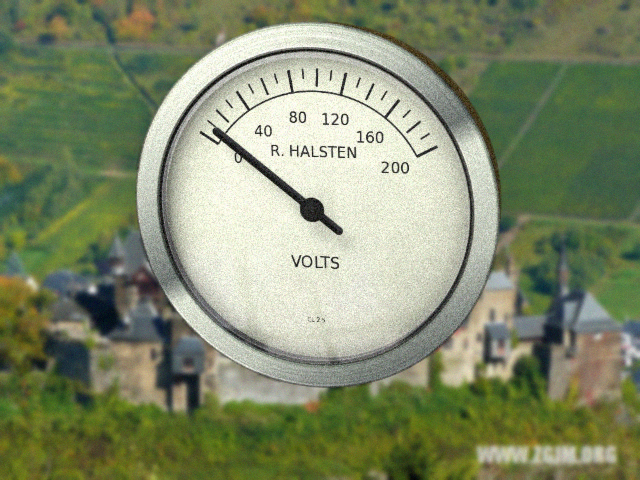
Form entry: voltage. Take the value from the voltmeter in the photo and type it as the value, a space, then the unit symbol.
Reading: 10 V
